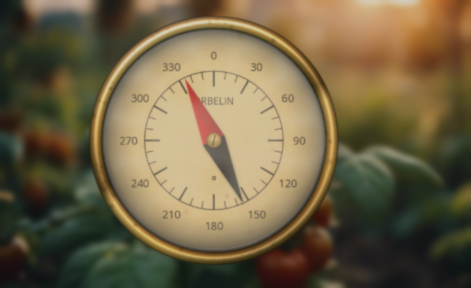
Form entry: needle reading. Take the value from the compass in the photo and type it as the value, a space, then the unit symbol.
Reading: 335 °
